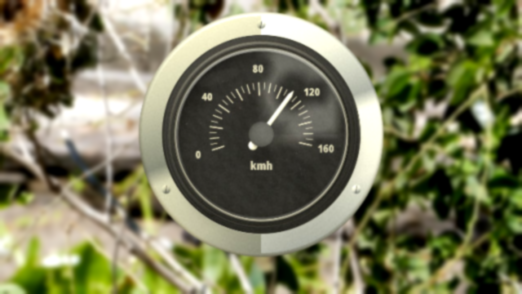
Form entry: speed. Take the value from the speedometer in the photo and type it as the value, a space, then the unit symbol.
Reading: 110 km/h
